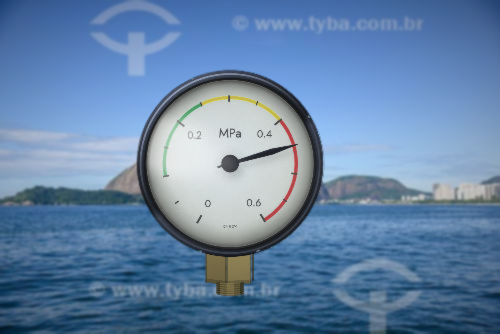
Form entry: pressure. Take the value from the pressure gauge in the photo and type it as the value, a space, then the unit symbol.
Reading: 0.45 MPa
